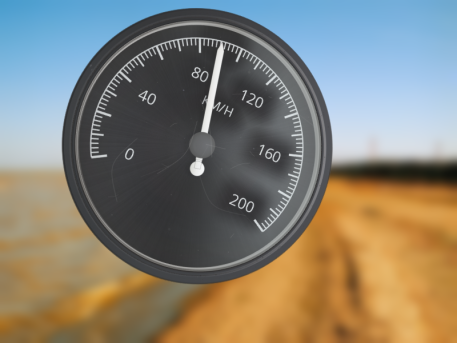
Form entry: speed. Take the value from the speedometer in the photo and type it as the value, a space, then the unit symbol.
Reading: 90 km/h
